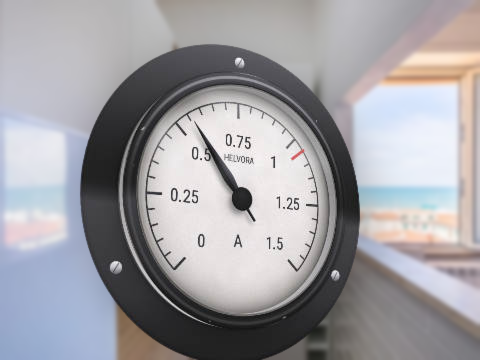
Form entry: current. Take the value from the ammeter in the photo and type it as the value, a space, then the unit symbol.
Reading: 0.55 A
